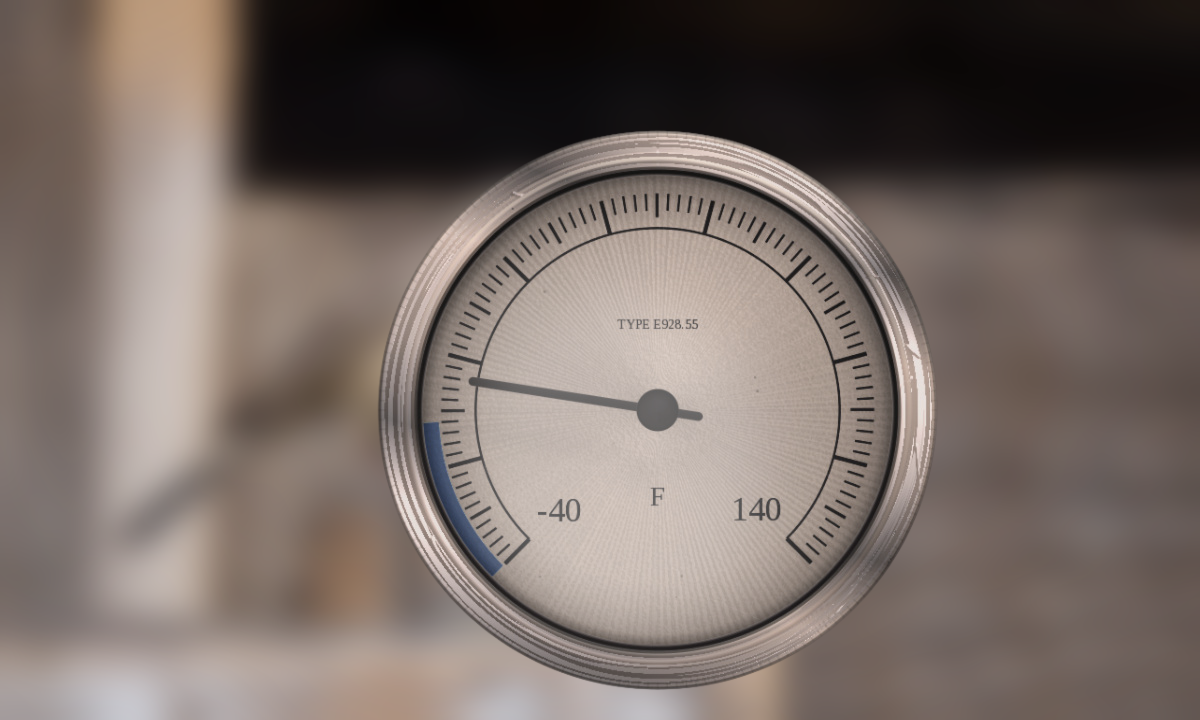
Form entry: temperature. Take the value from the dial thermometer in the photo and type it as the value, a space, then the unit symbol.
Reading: -4 °F
